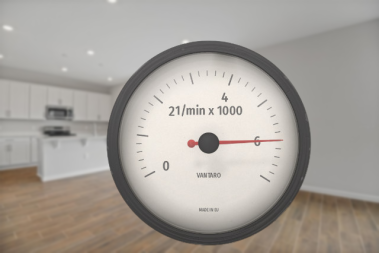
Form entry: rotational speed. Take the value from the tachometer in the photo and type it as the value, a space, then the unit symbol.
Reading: 6000 rpm
